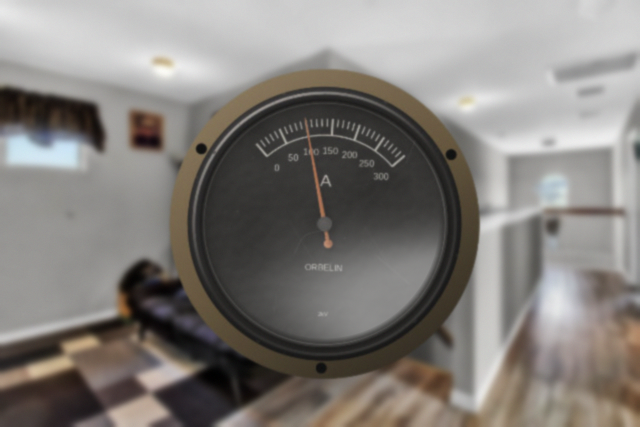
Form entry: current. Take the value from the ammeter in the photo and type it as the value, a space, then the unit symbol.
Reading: 100 A
